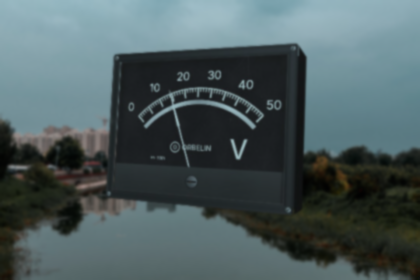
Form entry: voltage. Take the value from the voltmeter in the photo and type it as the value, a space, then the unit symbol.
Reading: 15 V
